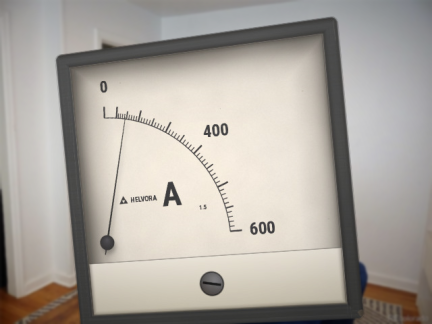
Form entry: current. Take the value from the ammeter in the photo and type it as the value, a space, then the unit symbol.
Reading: 150 A
